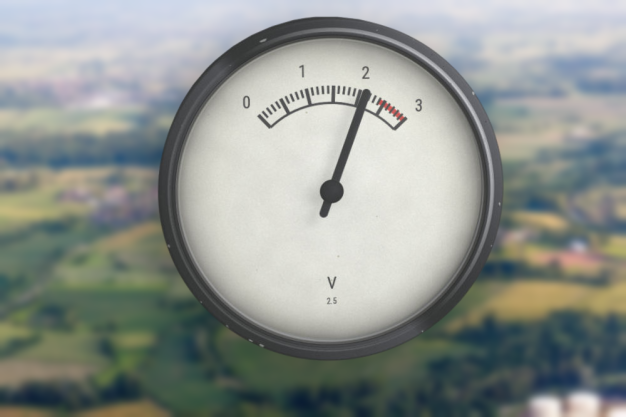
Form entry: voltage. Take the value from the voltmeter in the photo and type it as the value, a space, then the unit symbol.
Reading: 2.1 V
